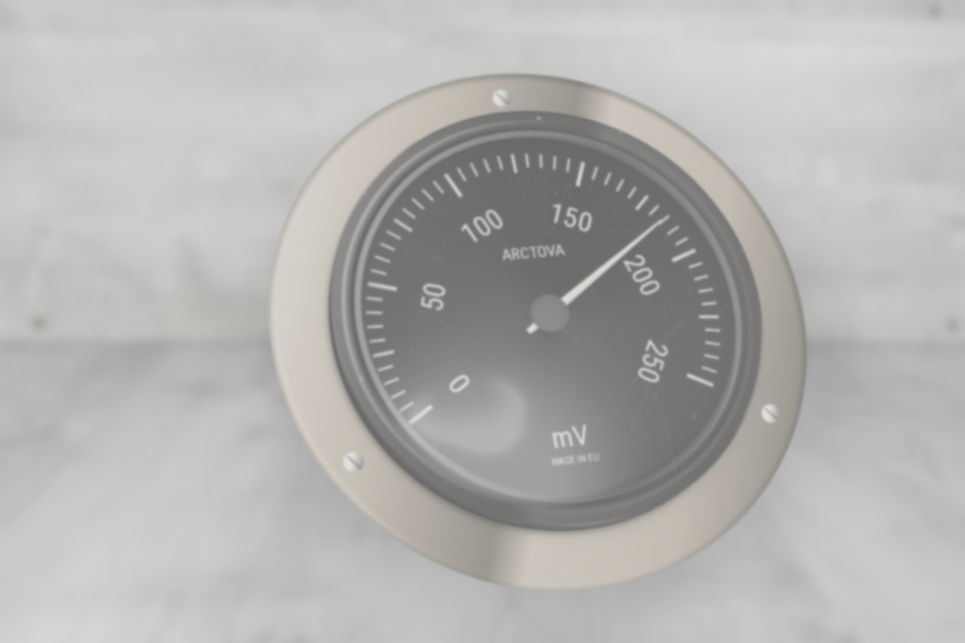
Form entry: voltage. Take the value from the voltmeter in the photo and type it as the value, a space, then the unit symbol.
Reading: 185 mV
